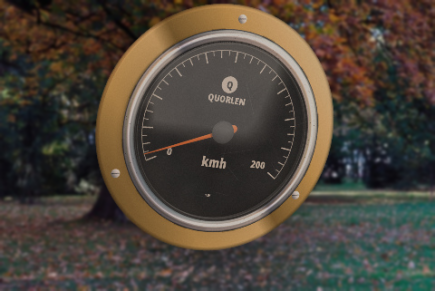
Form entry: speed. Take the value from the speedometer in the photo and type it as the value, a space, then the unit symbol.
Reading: 5 km/h
